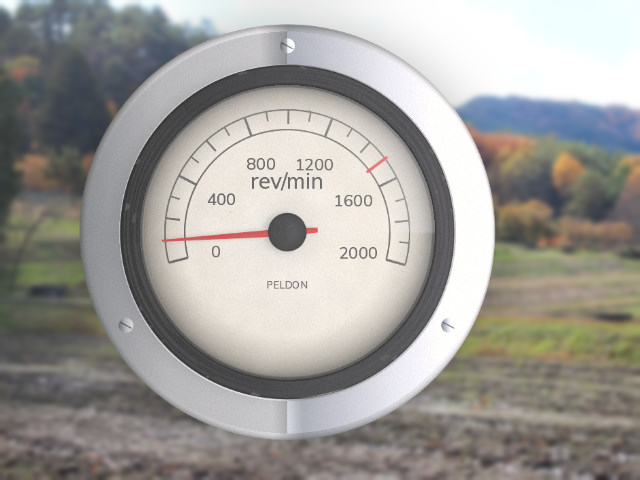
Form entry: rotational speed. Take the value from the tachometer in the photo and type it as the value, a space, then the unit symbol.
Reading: 100 rpm
